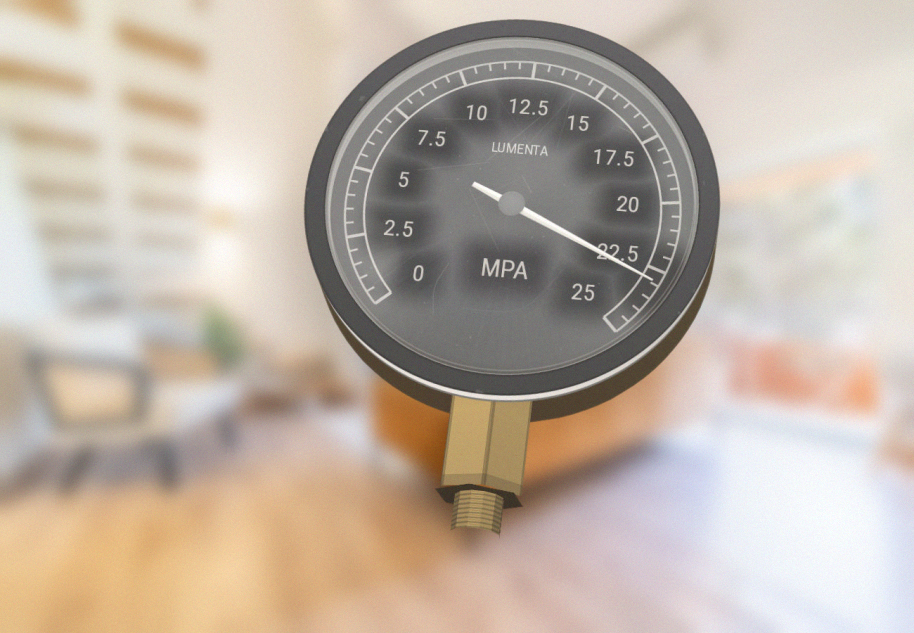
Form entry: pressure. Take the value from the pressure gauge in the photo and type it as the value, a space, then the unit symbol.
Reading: 23 MPa
